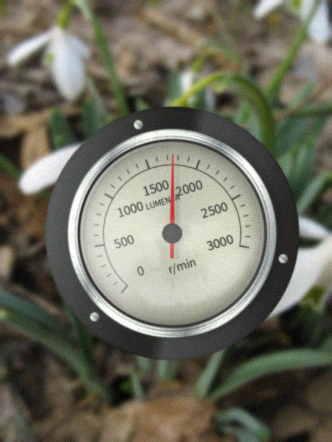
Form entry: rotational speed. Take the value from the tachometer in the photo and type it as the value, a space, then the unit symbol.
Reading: 1750 rpm
